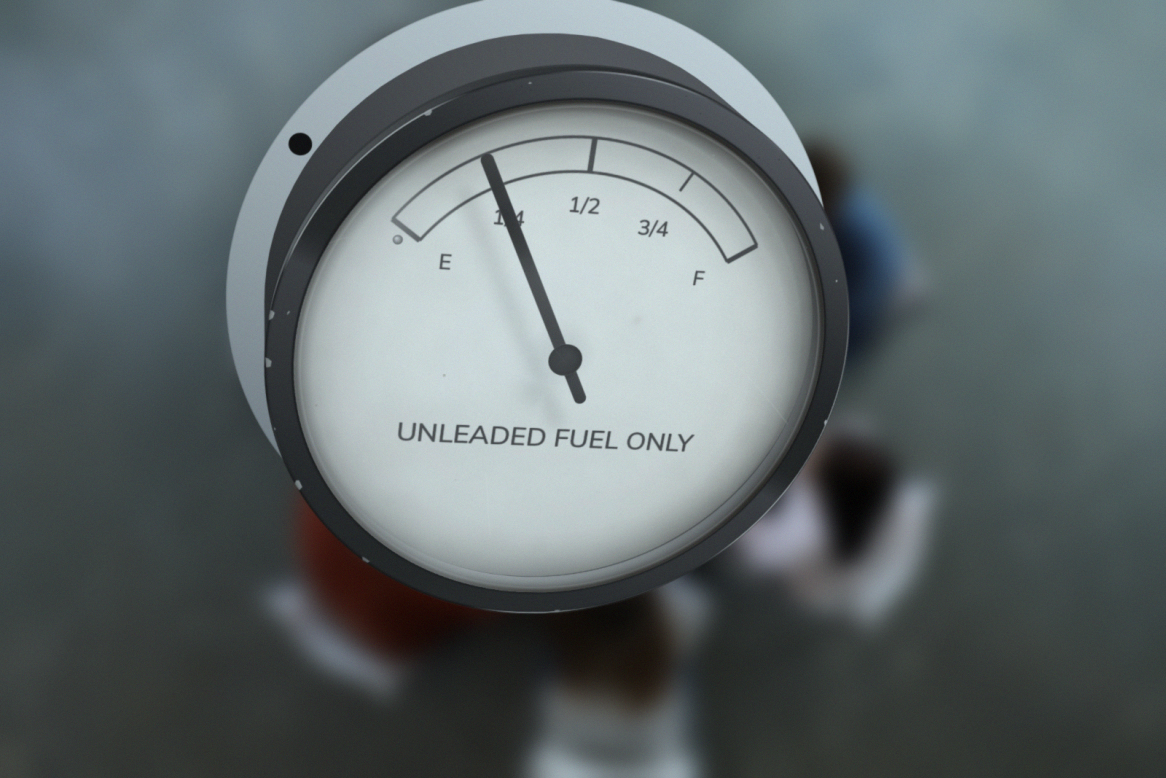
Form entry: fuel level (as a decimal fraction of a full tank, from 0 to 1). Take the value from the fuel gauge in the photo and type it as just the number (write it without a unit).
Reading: 0.25
